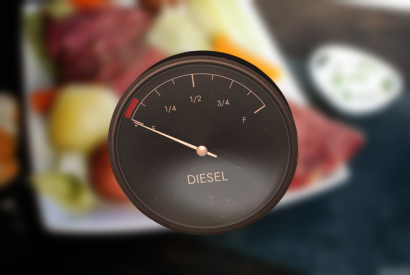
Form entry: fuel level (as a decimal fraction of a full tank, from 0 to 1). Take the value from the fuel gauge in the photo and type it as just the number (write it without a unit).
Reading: 0
